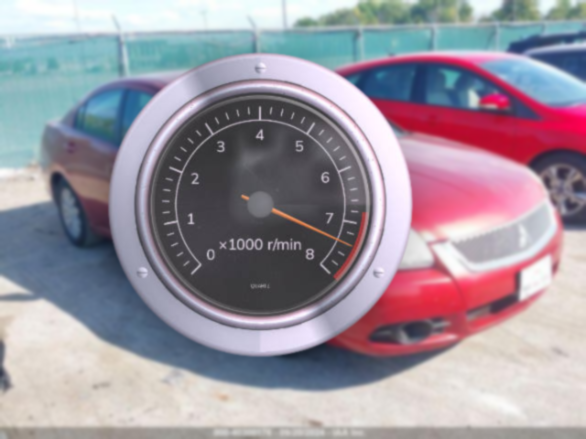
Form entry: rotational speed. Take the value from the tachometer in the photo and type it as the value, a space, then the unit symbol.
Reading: 7400 rpm
